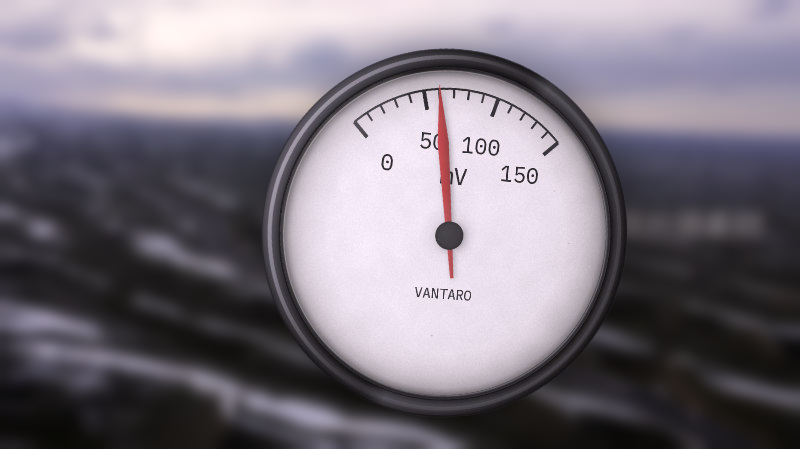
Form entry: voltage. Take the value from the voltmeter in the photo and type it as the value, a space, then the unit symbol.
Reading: 60 mV
